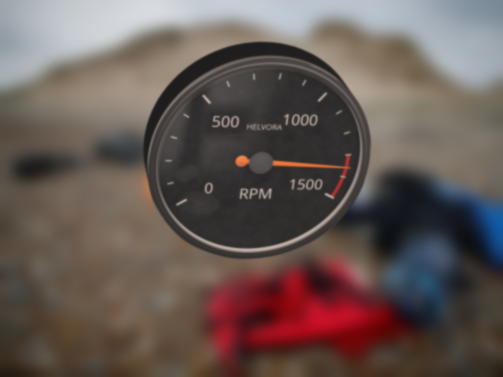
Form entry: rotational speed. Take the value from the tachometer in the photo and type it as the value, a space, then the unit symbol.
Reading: 1350 rpm
